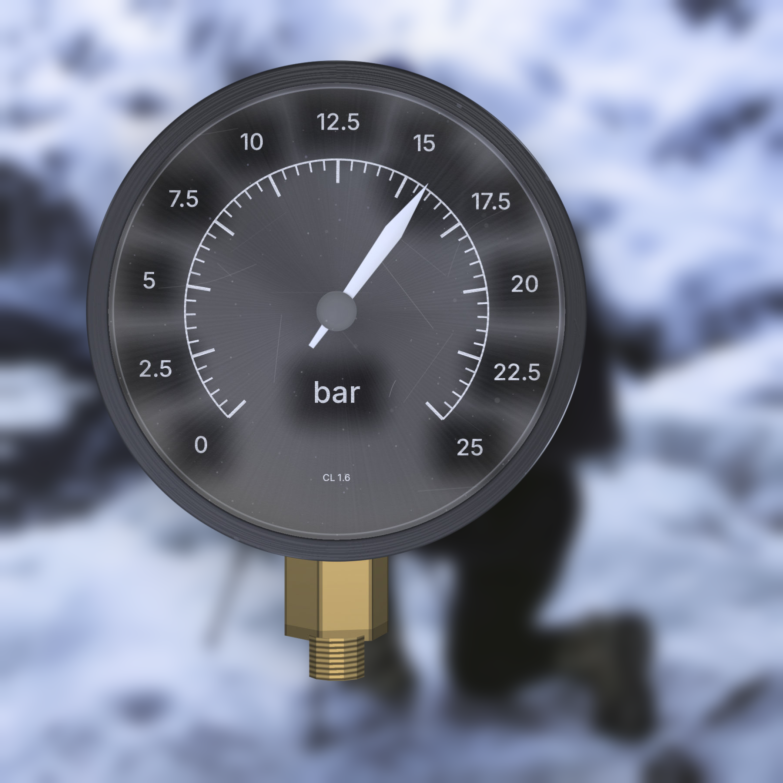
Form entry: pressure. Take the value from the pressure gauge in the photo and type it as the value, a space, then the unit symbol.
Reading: 15.75 bar
